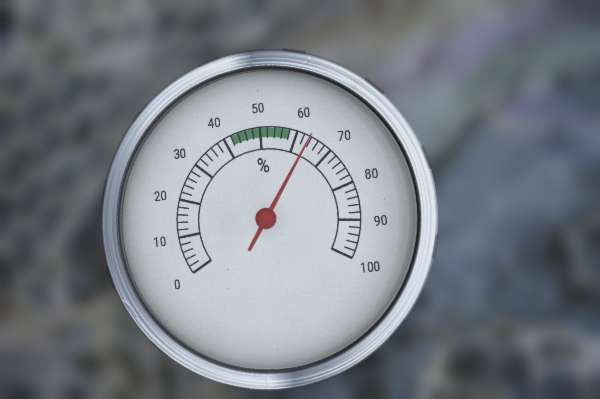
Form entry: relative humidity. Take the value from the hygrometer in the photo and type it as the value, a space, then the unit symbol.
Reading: 64 %
